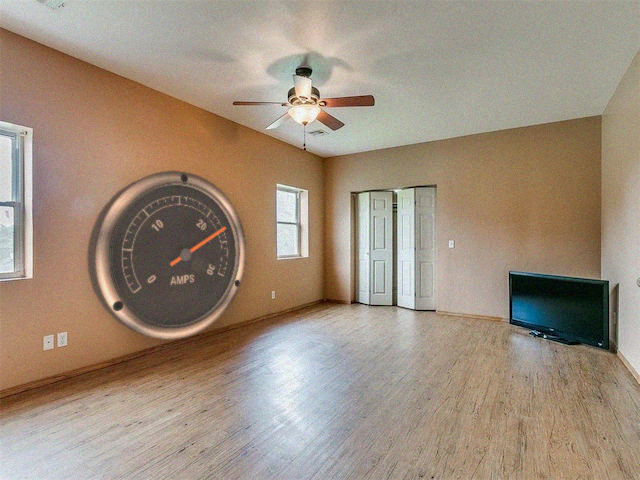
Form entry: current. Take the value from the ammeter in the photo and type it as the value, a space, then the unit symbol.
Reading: 23 A
